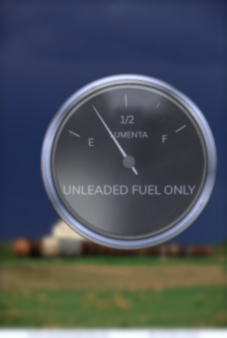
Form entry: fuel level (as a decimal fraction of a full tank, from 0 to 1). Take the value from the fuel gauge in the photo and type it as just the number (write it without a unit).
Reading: 0.25
